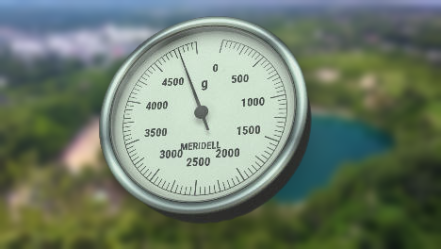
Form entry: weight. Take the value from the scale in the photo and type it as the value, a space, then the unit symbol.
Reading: 4800 g
